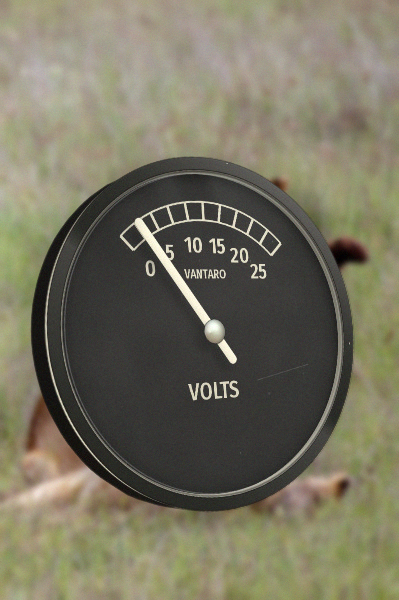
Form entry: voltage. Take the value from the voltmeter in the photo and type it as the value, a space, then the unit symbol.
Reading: 2.5 V
